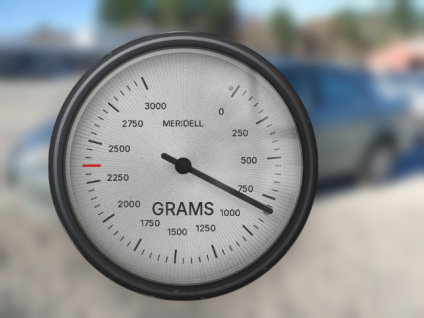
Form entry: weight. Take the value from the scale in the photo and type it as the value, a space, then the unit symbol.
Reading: 825 g
